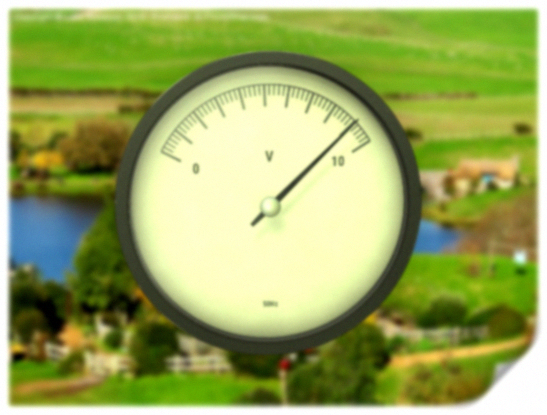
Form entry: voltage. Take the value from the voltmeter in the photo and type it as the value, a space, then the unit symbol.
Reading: 9 V
